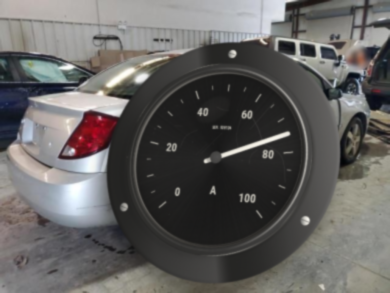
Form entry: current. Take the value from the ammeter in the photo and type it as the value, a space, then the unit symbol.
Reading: 75 A
